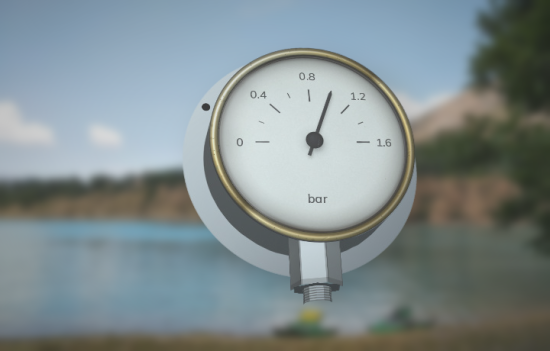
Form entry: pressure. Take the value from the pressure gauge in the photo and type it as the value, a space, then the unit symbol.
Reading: 1 bar
